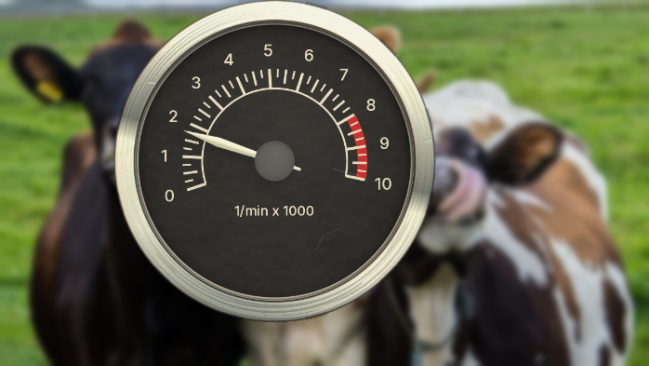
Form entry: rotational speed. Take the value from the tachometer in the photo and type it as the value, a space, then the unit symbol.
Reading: 1750 rpm
